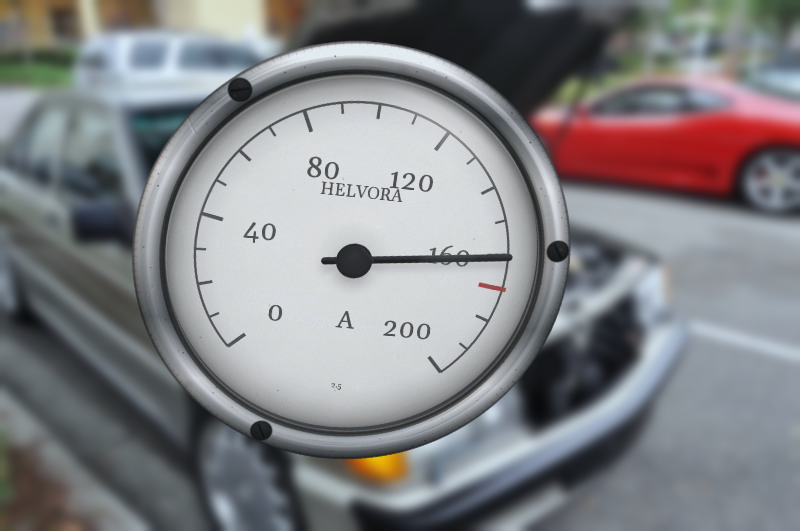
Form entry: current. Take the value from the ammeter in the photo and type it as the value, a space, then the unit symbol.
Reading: 160 A
